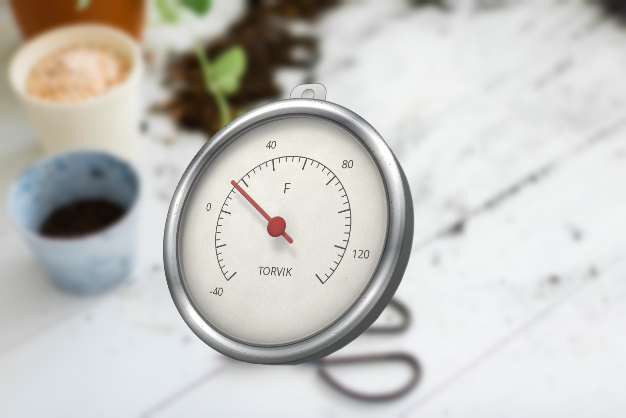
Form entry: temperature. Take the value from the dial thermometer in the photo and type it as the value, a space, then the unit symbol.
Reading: 16 °F
